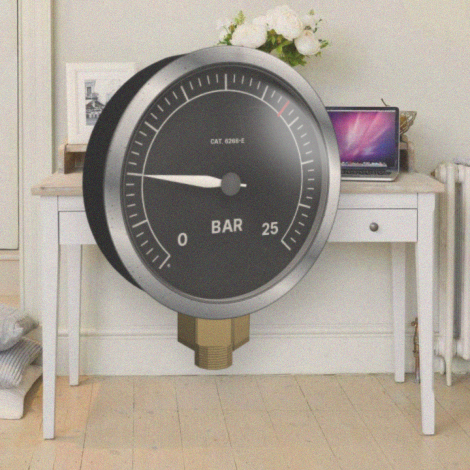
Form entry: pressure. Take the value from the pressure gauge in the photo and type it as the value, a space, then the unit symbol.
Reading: 5 bar
